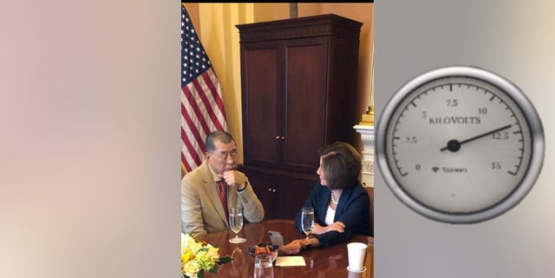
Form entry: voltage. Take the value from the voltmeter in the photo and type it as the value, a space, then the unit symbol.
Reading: 12 kV
